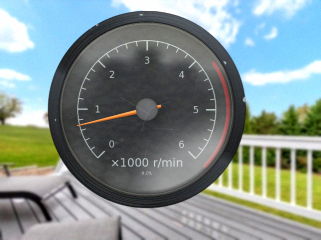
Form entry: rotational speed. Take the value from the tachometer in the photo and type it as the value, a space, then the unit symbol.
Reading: 700 rpm
